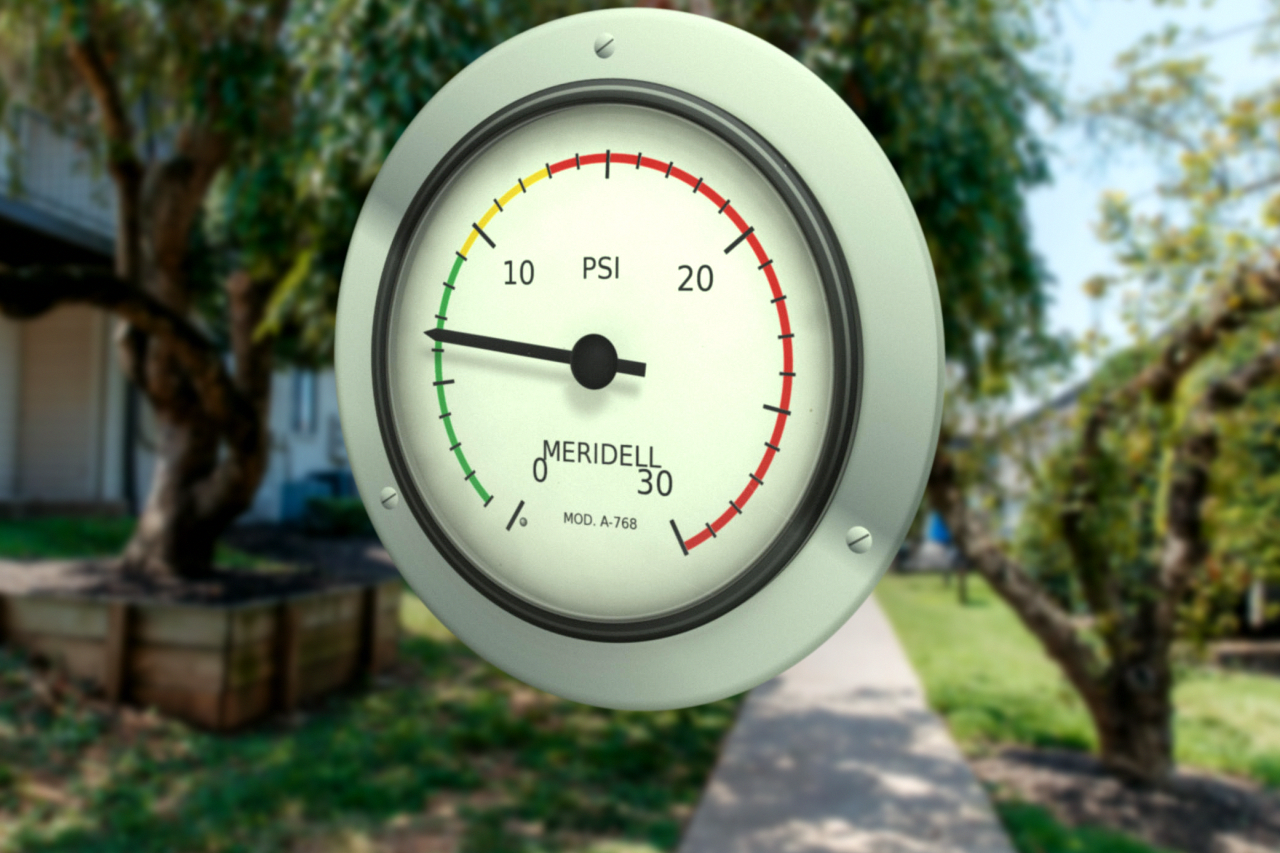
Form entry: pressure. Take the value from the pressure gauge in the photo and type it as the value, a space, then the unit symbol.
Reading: 6.5 psi
